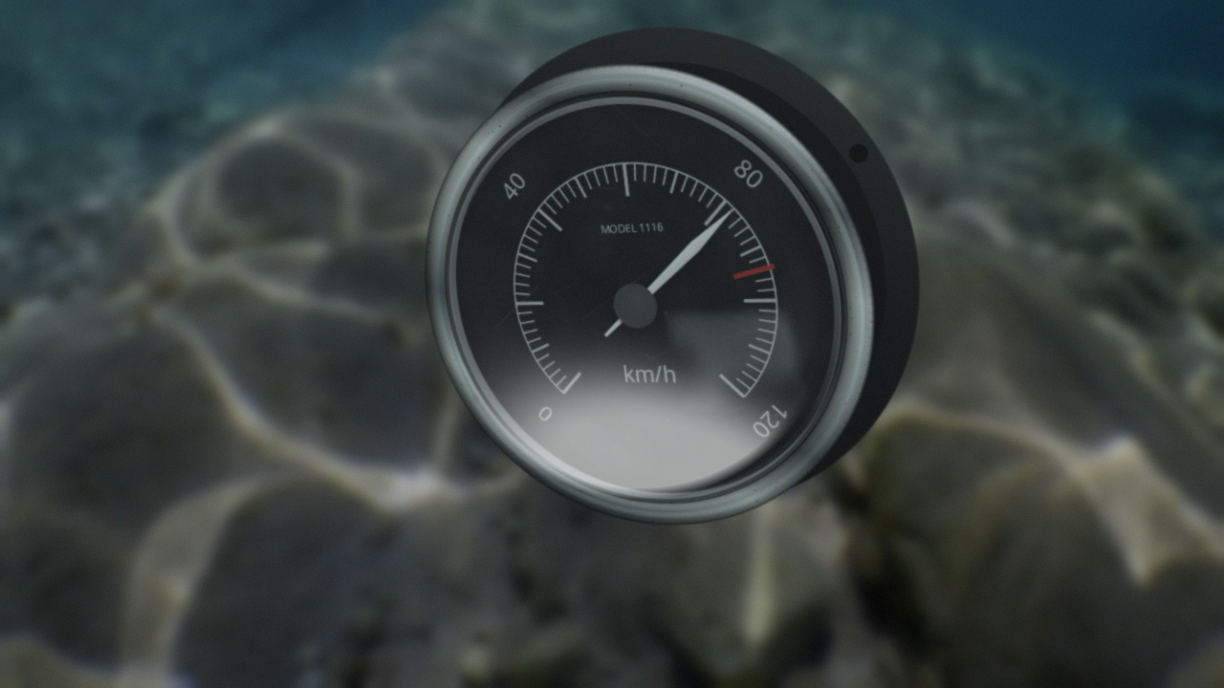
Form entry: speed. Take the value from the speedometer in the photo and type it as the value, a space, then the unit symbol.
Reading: 82 km/h
